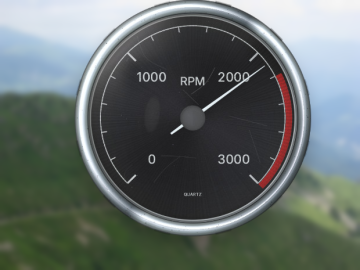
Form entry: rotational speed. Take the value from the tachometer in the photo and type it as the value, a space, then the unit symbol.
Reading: 2100 rpm
